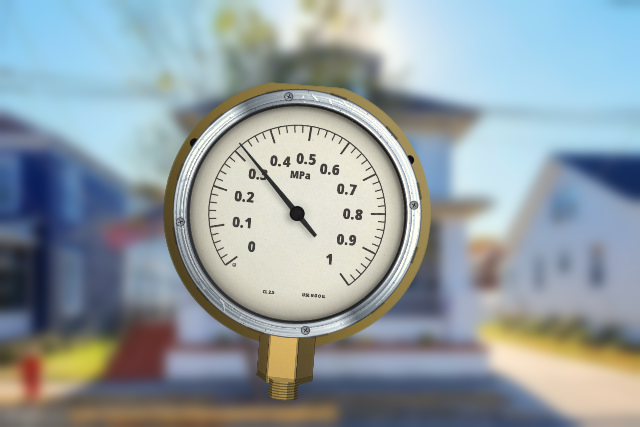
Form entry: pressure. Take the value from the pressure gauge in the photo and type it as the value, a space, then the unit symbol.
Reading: 0.32 MPa
